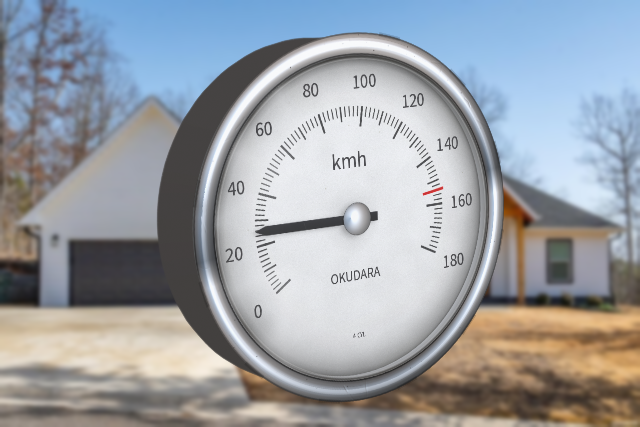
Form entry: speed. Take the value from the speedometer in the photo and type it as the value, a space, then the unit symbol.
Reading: 26 km/h
